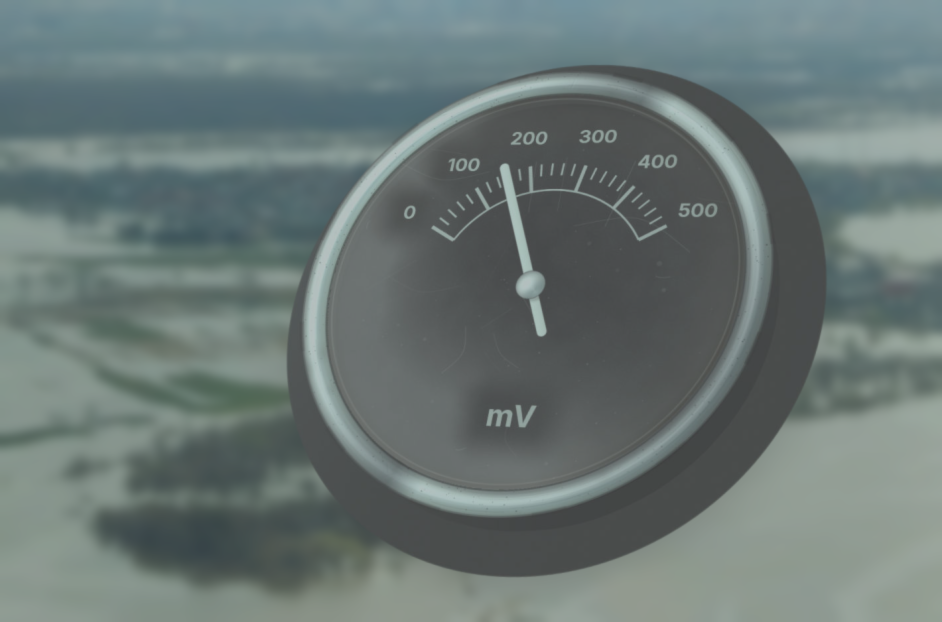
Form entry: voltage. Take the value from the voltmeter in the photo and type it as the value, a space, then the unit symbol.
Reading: 160 mV
